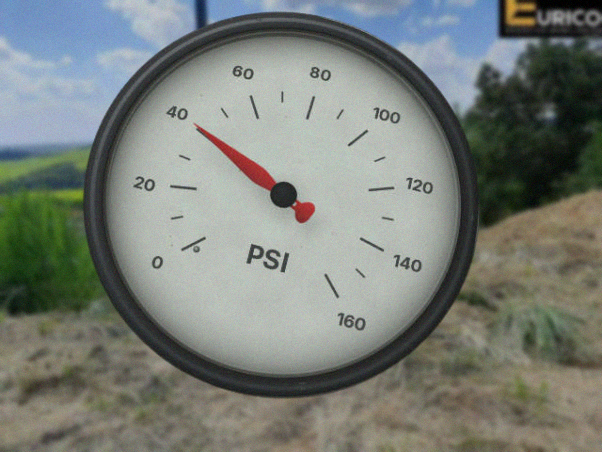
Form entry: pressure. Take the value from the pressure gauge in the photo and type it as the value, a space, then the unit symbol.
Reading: 40 psi
